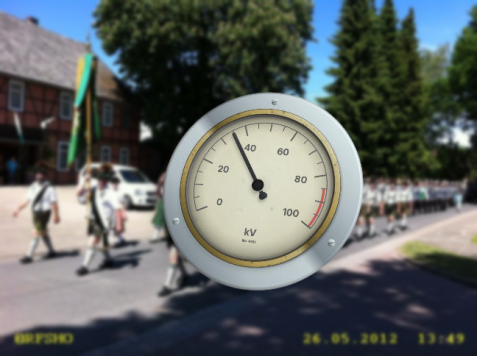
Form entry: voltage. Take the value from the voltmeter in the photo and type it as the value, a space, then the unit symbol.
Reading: 35 kV
